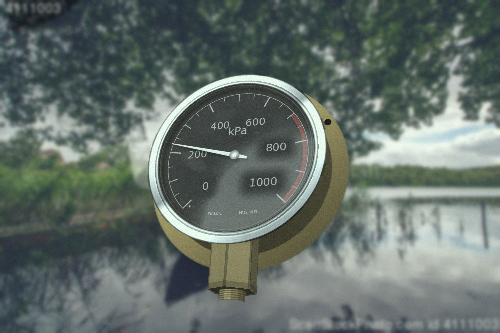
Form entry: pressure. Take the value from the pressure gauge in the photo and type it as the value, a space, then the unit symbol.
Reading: 225 kPa
